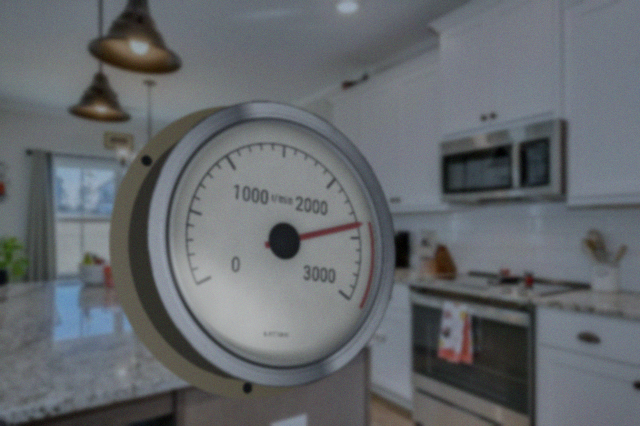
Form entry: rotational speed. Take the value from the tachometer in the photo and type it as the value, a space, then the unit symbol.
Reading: 2400 rpm
